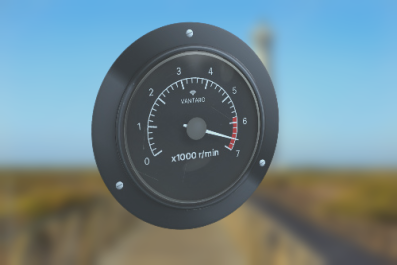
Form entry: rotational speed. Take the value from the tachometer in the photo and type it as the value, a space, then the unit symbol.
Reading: 6600 rpm
